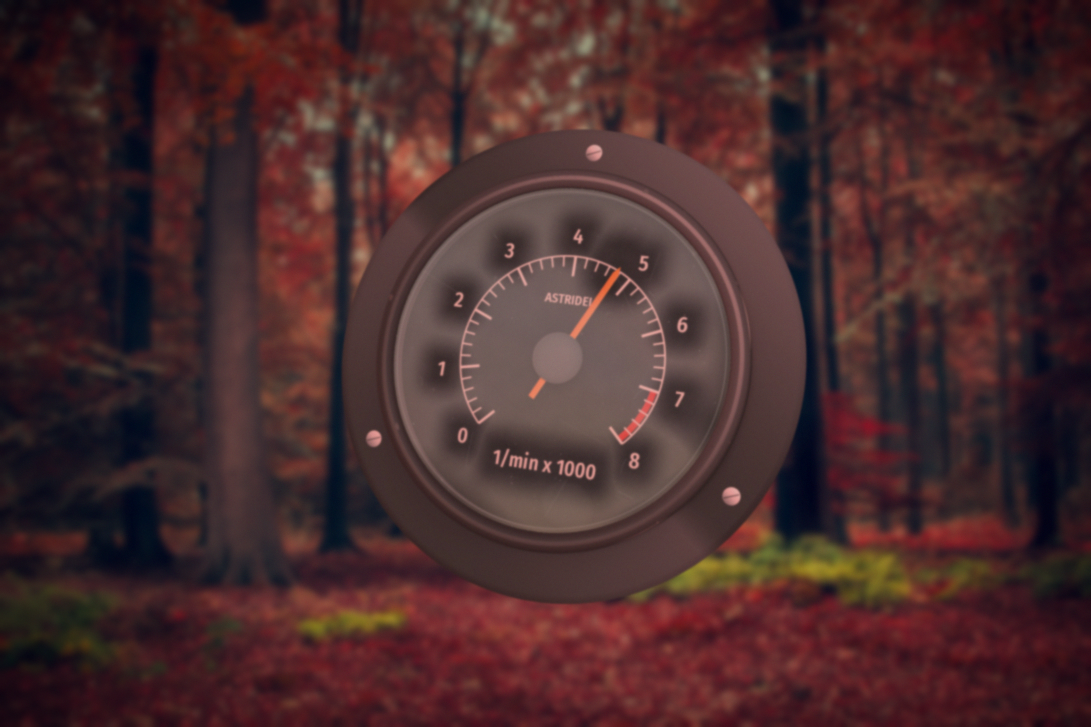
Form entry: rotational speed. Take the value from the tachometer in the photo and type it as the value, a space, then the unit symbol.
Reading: 4800 rpm
